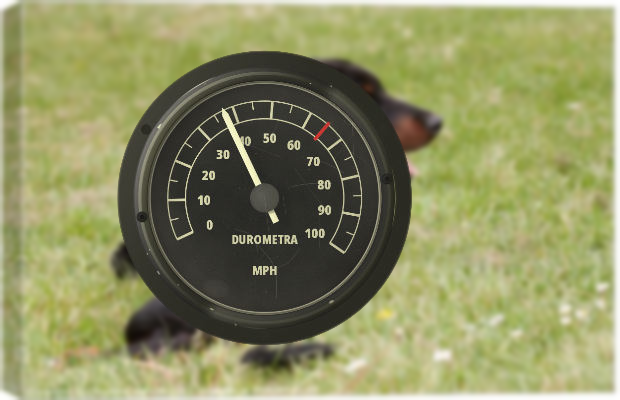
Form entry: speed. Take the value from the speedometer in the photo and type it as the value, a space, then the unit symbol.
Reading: 37.5 mph
